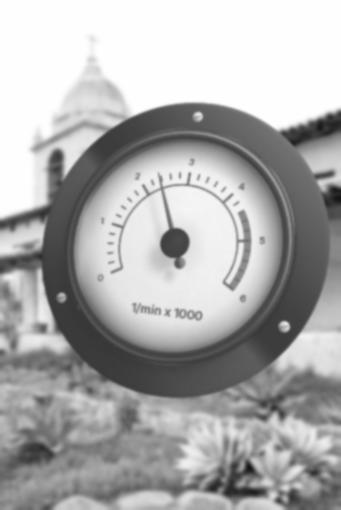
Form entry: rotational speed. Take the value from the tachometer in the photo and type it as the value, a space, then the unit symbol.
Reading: 2400 rpm
